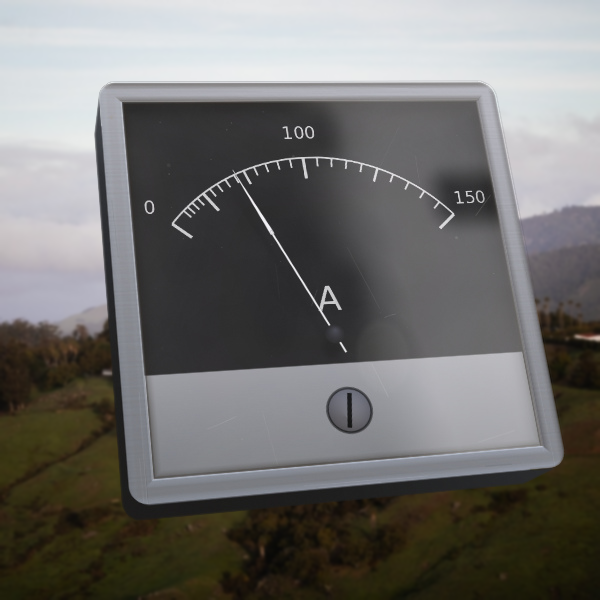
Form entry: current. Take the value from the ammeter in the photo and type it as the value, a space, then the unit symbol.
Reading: 70 A
